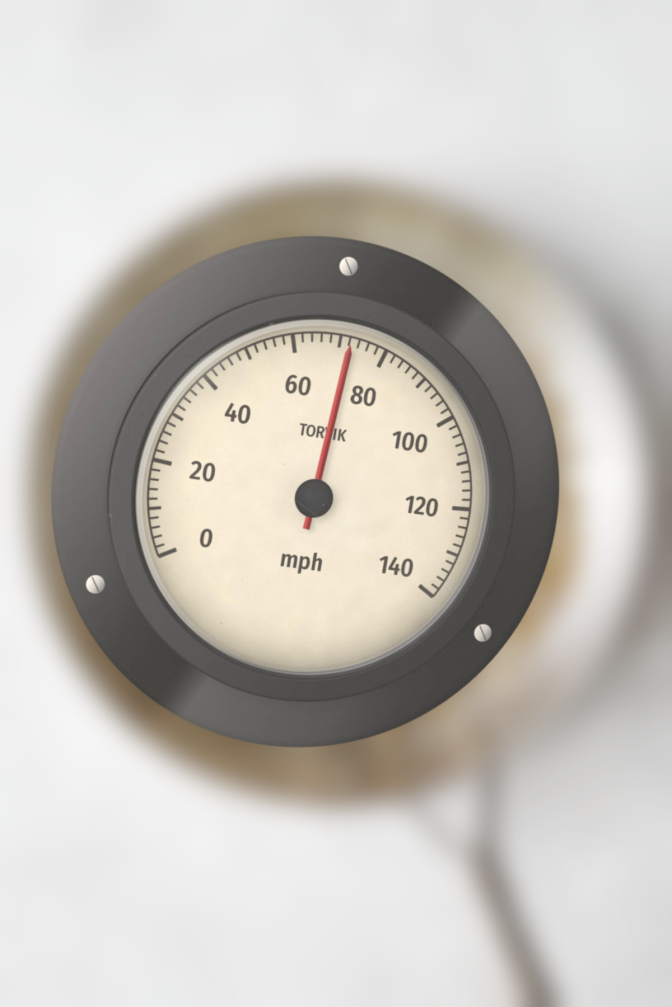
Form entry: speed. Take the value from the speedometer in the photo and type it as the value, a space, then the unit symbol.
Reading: 72 mph
